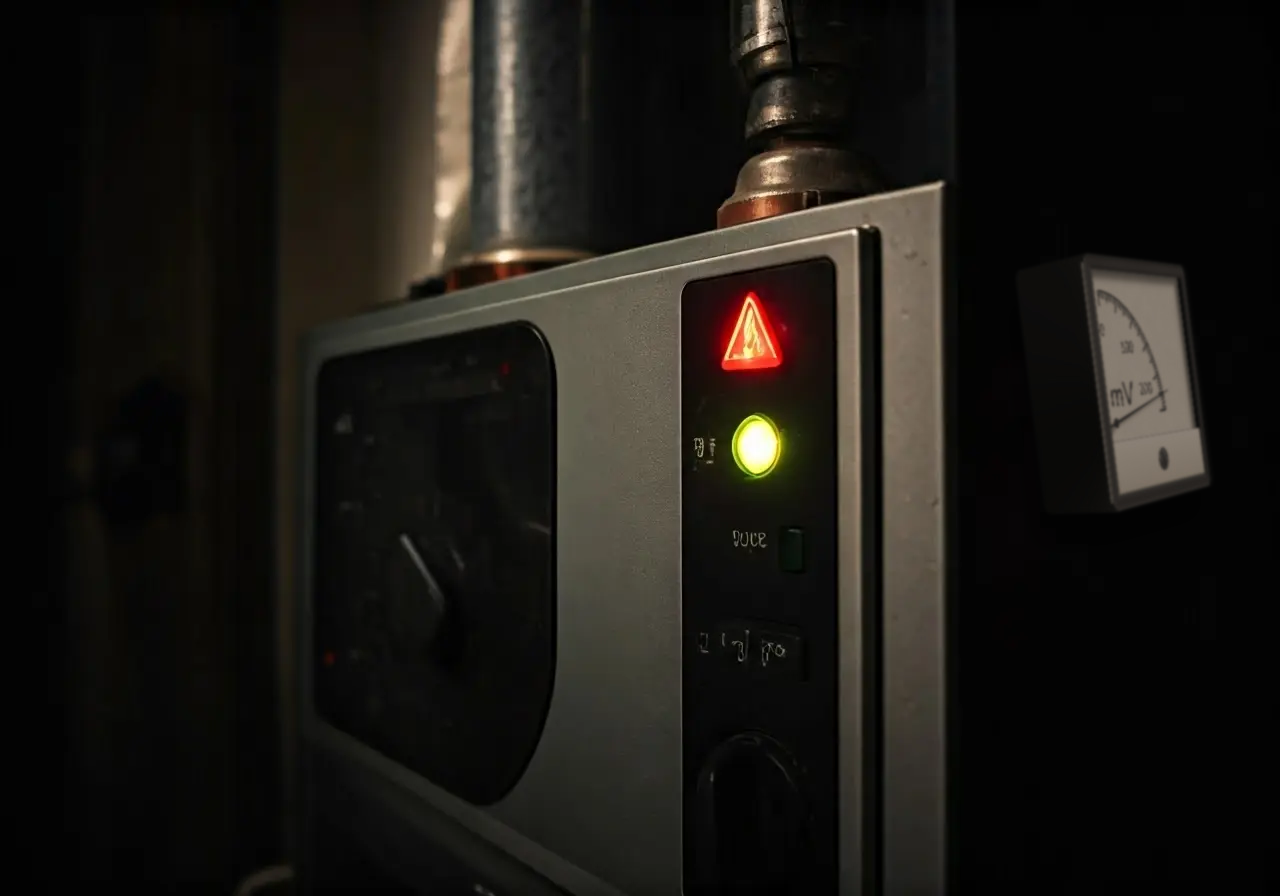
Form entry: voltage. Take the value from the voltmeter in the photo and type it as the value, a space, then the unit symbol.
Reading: 225 mV
